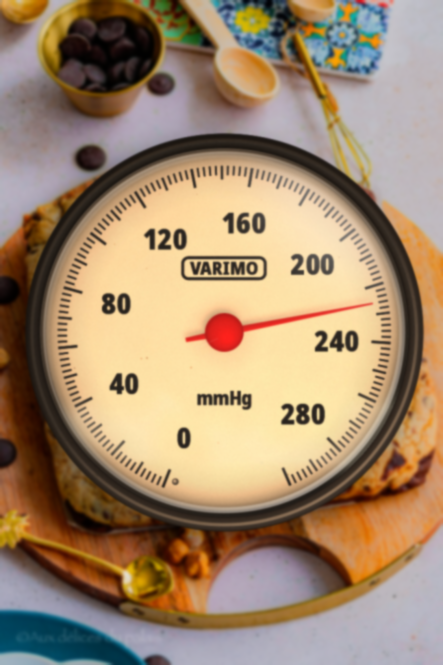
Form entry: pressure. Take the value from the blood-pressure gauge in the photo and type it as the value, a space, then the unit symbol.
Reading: 226 mmHg
